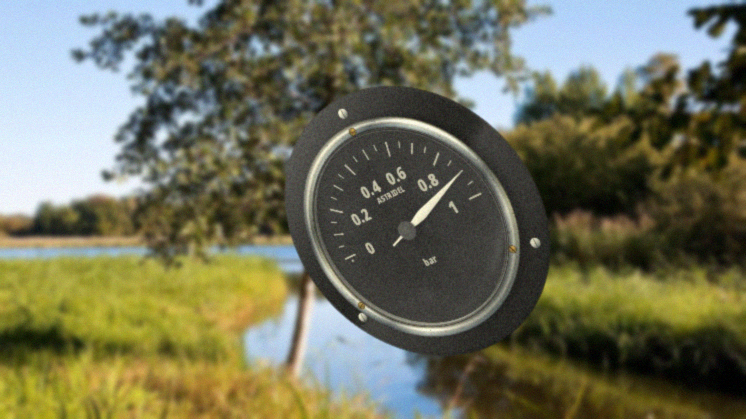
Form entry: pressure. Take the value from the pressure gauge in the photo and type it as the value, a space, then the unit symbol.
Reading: 0.9 bar
